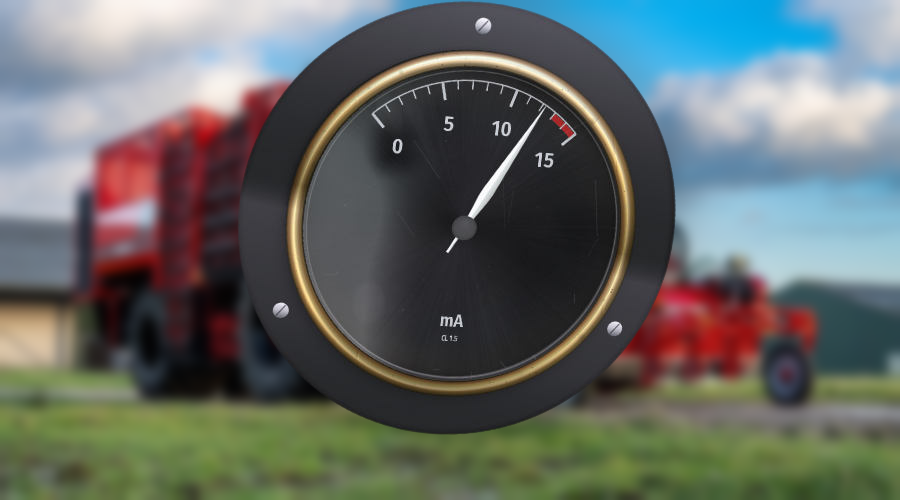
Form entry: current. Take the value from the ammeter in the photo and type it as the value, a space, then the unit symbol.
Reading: 12 mA
